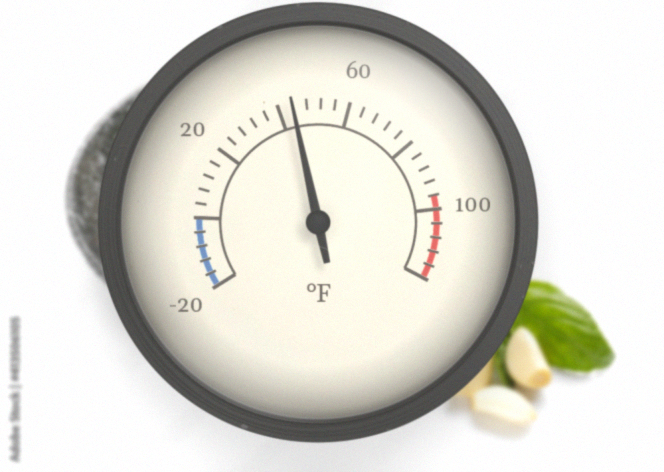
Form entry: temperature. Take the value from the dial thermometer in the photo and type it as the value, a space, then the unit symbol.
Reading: 44 °F
